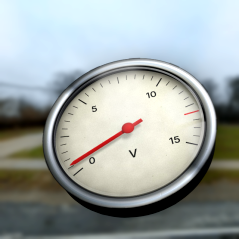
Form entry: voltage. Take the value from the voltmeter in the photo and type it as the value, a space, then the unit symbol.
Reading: 0.5 V
